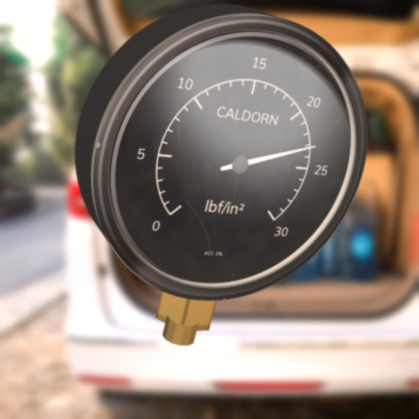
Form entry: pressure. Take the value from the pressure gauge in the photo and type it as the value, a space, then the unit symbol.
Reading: 23 psi
